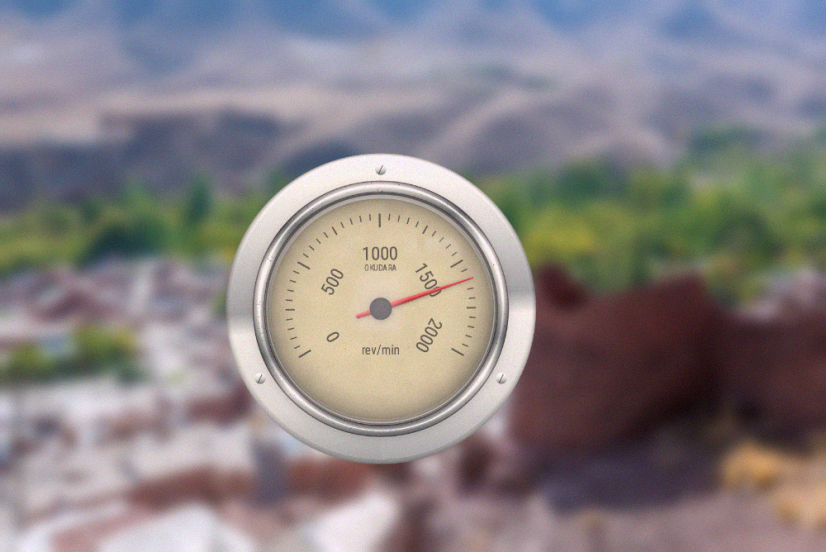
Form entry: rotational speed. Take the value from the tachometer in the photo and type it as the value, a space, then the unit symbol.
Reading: 1600 rpm
